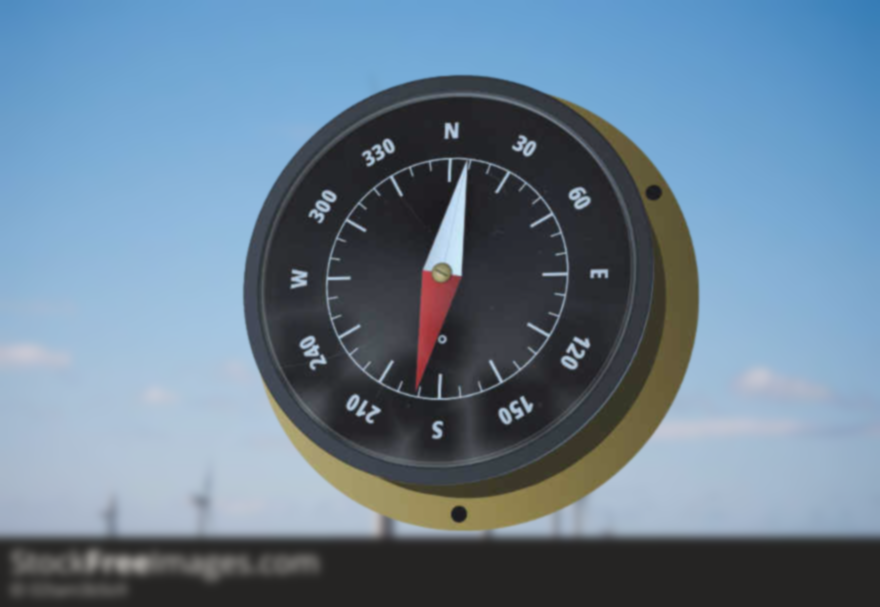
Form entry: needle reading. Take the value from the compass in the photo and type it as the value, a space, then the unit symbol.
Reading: 190 °
